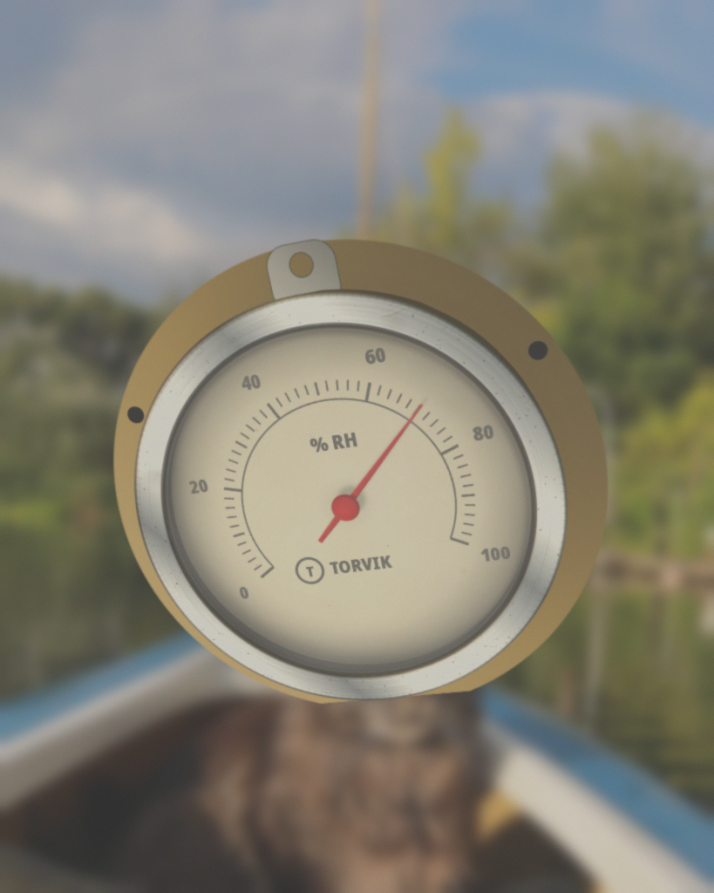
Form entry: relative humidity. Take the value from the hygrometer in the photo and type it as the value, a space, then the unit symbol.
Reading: 70 %
